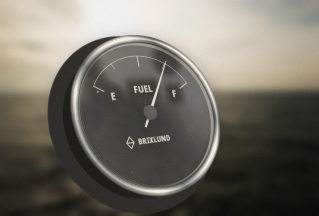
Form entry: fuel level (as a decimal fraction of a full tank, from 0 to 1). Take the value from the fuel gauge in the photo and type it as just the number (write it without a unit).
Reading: 0.75
